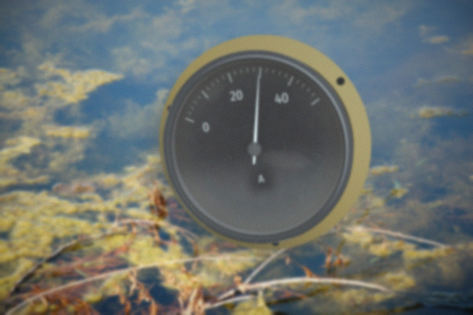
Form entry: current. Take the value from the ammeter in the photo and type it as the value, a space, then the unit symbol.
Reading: 30 A
